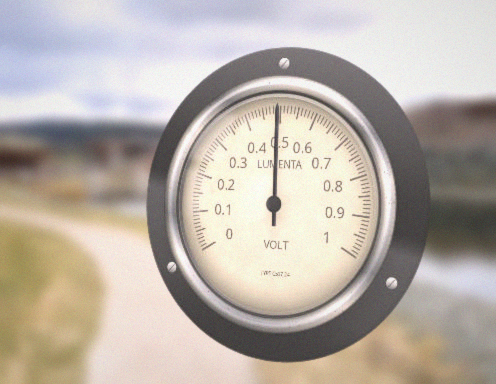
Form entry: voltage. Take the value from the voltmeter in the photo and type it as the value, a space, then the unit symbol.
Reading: 0.5 V
